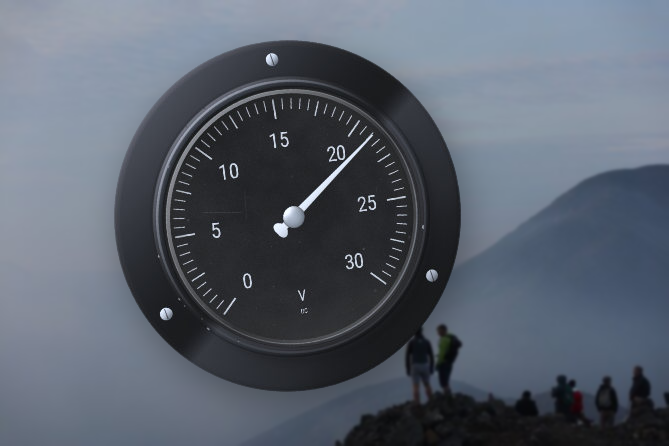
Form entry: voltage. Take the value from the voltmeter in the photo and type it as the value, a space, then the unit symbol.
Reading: 21 V
